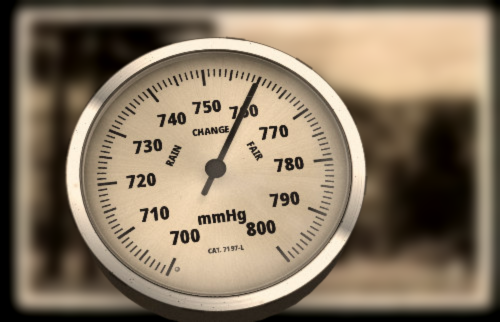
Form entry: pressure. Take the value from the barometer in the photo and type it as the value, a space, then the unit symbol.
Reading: 760 mmHg
